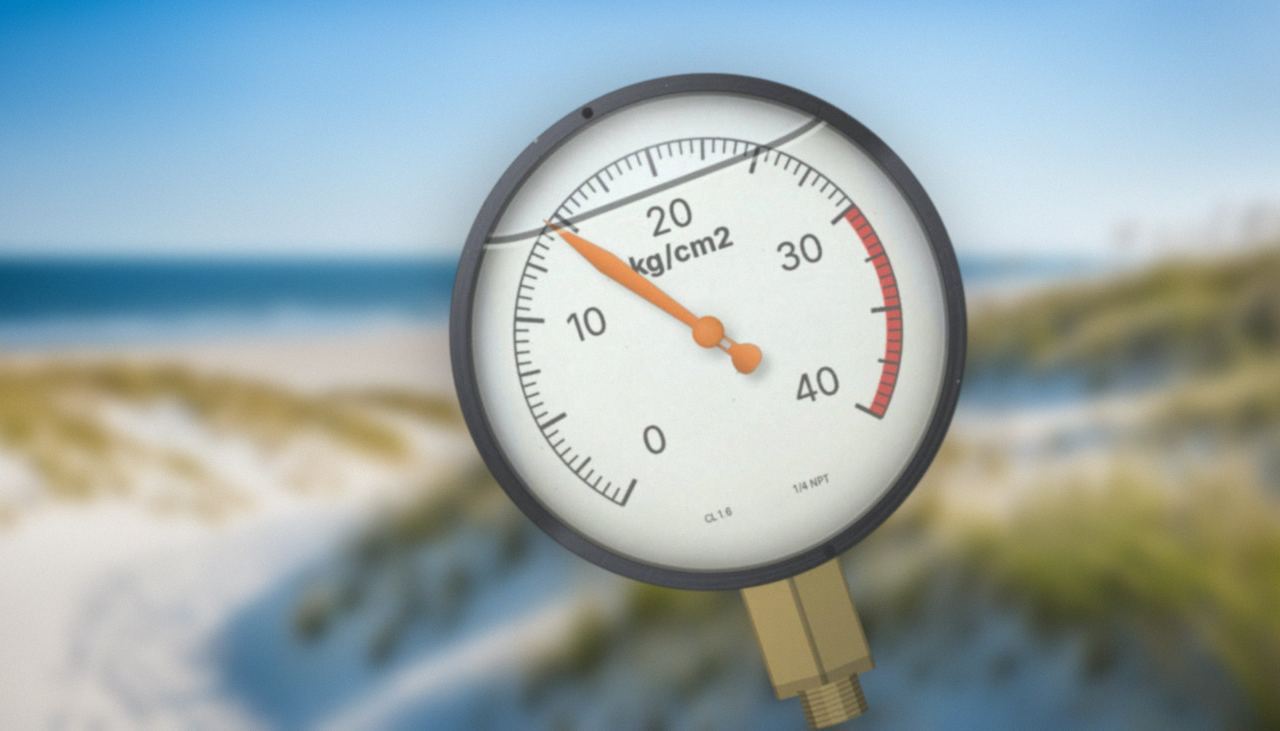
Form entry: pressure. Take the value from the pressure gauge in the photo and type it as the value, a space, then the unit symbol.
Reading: 14.5 kg/cm²
